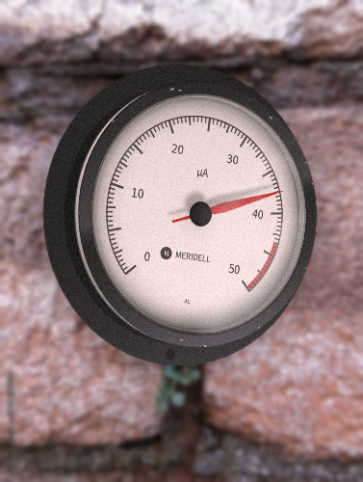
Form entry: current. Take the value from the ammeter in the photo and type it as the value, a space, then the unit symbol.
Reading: 37.5 µA
